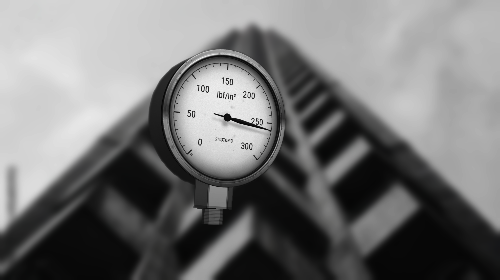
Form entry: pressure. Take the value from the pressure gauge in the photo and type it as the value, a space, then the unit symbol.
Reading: 260 psi
